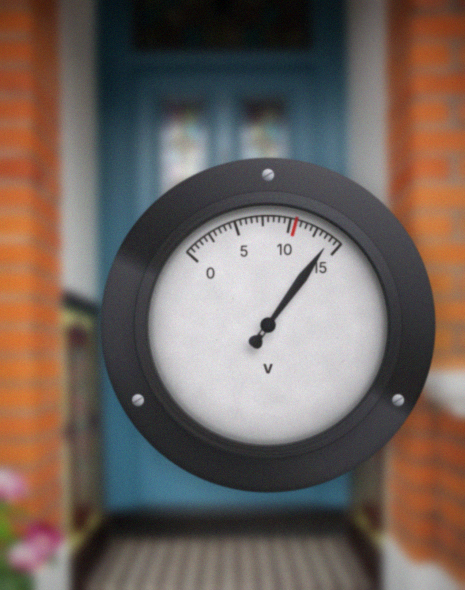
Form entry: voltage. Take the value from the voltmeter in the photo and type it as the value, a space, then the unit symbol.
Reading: 14 V
